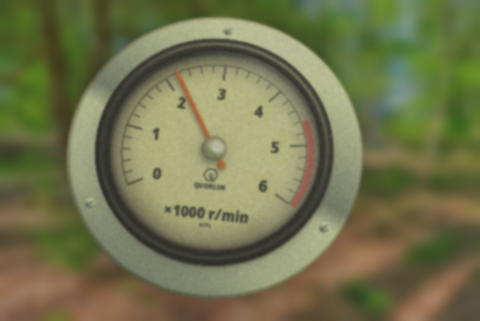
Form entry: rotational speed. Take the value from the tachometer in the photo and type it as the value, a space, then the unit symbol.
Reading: 2200 rpm
